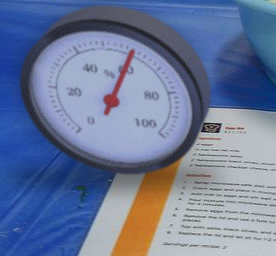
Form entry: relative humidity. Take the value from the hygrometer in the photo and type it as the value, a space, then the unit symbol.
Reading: 60 %
